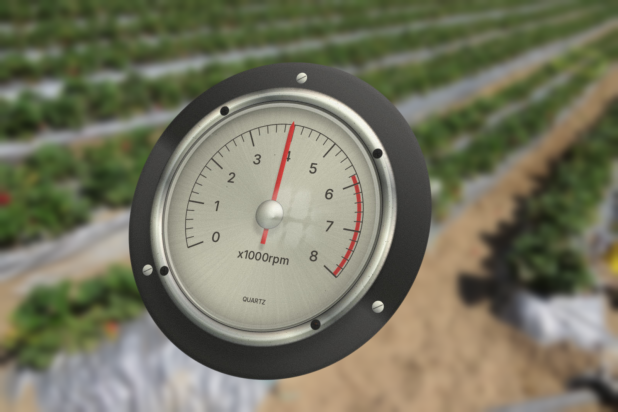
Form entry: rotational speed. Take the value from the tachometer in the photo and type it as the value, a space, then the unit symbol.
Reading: 4000 rpm
